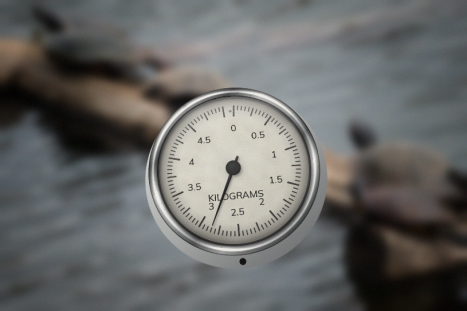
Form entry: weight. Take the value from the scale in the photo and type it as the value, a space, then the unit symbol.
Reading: 2.85 kg
